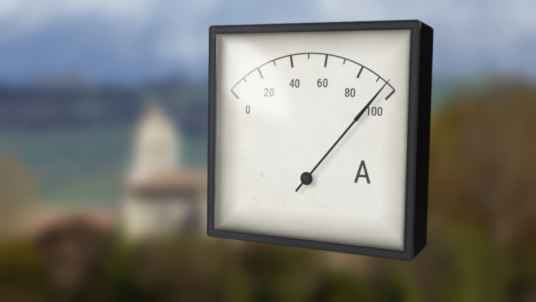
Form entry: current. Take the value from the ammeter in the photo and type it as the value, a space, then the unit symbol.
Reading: 95 A
